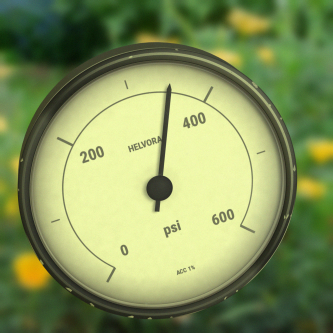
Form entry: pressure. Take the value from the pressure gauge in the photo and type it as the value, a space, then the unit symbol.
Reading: 350 psi
